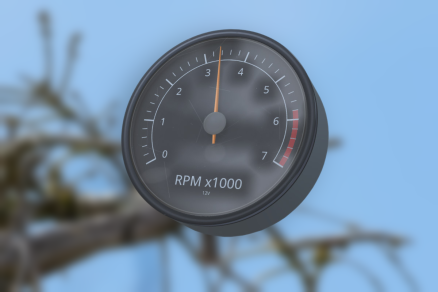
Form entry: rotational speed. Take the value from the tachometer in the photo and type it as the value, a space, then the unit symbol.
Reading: 3400 rpm
